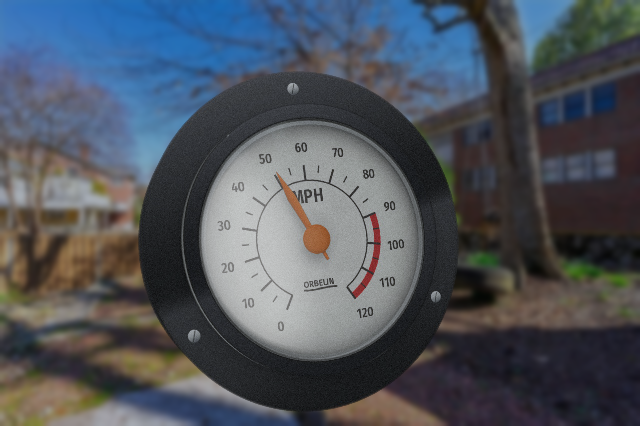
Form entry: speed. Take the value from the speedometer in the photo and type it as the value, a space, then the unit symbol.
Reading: 50 mph
